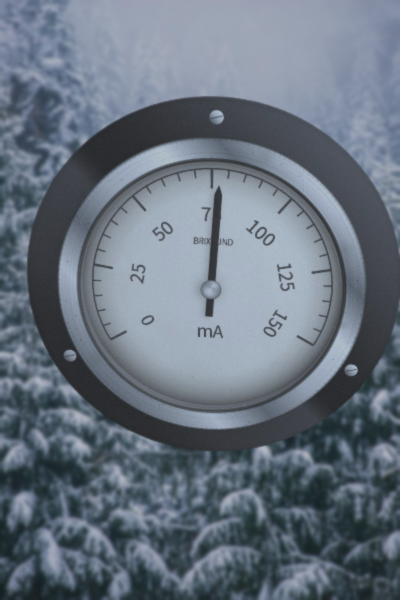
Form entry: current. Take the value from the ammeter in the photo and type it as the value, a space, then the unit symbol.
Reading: 77.5 mA
